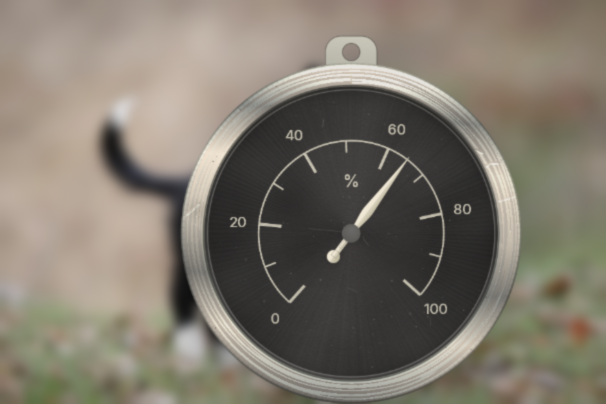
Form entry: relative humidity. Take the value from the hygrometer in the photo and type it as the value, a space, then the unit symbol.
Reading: 65 %
